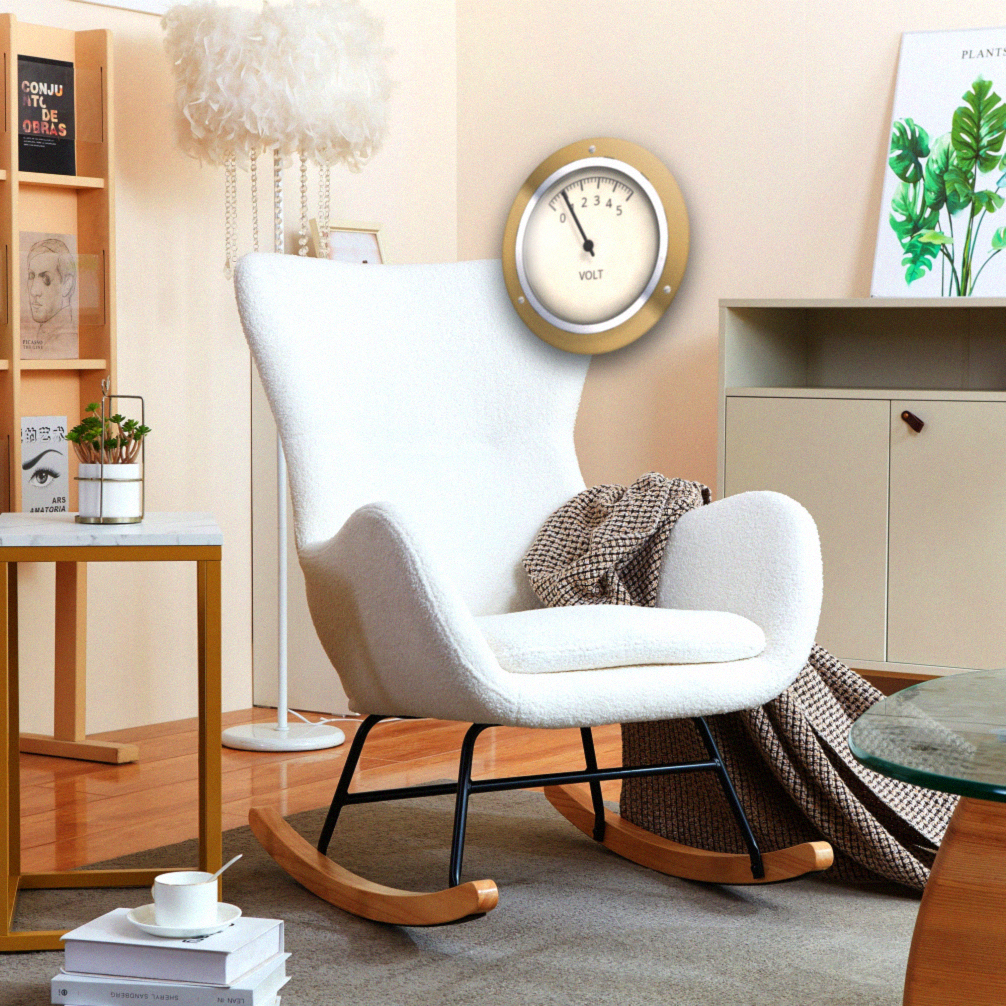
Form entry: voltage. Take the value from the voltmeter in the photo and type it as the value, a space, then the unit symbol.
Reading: 1 V
